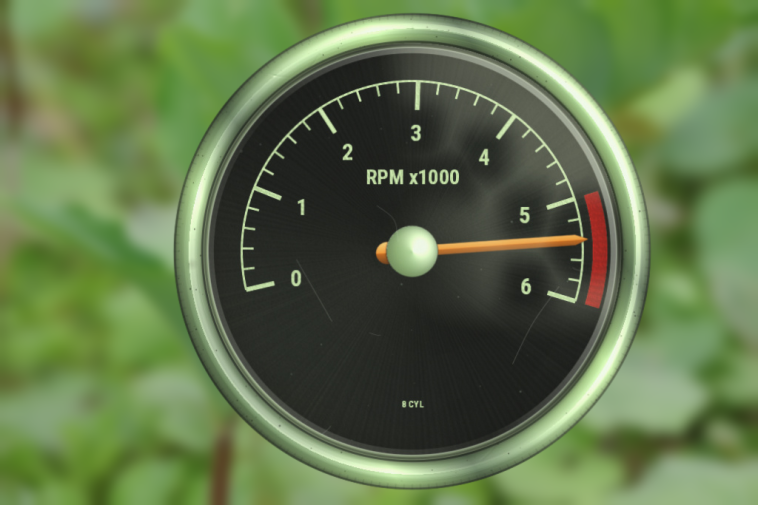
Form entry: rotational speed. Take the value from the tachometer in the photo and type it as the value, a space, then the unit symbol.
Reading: 5400 rpm
